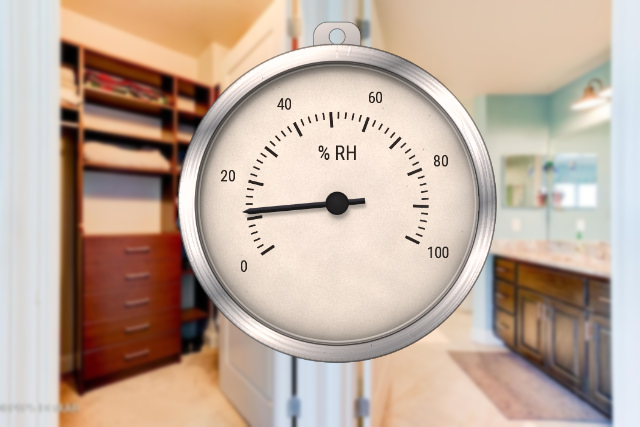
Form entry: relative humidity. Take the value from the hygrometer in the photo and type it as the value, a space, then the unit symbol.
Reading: 12 %
